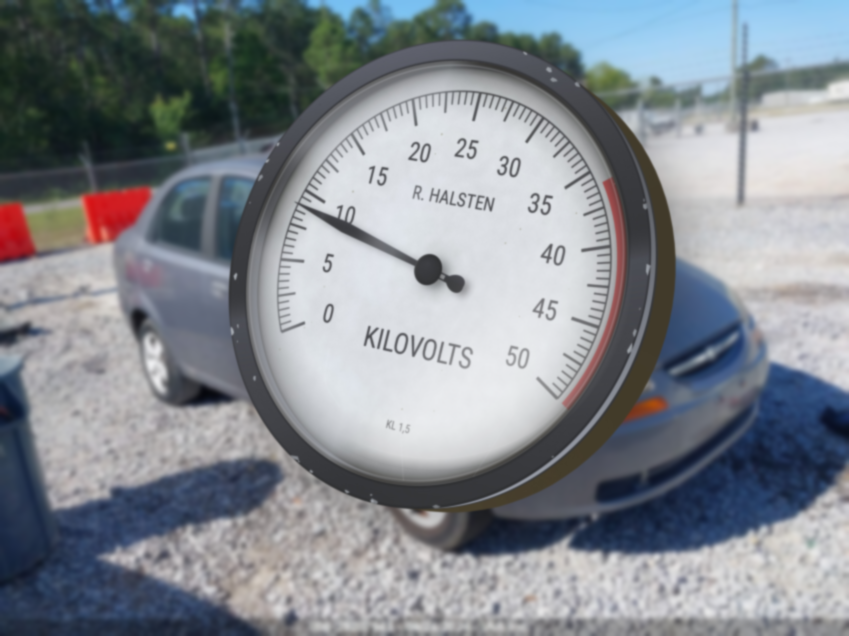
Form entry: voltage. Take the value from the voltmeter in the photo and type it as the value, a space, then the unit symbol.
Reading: 9 kV
